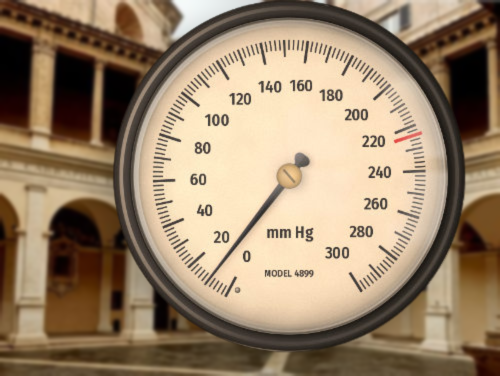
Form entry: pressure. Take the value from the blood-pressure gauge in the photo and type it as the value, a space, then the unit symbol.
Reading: 10 mmHg
